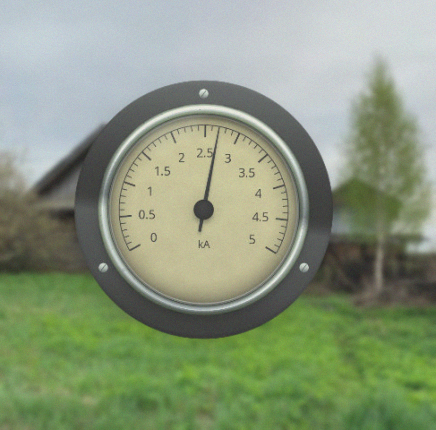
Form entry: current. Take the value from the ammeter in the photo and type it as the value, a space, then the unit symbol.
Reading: 2.7 kA
